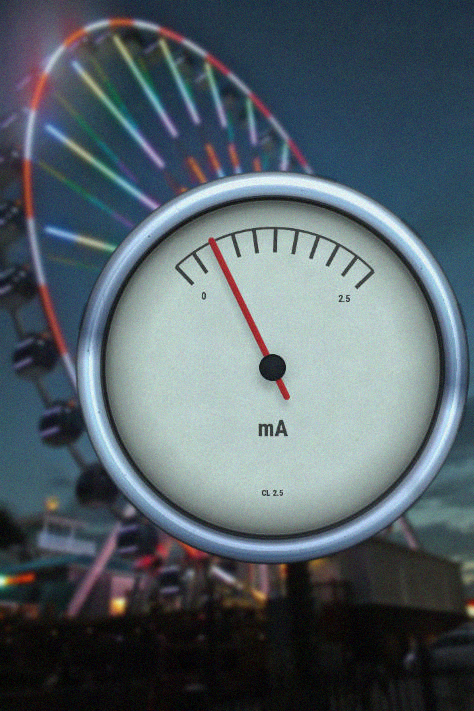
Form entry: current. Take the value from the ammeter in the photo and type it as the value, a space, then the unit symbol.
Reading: 0.5 mA
